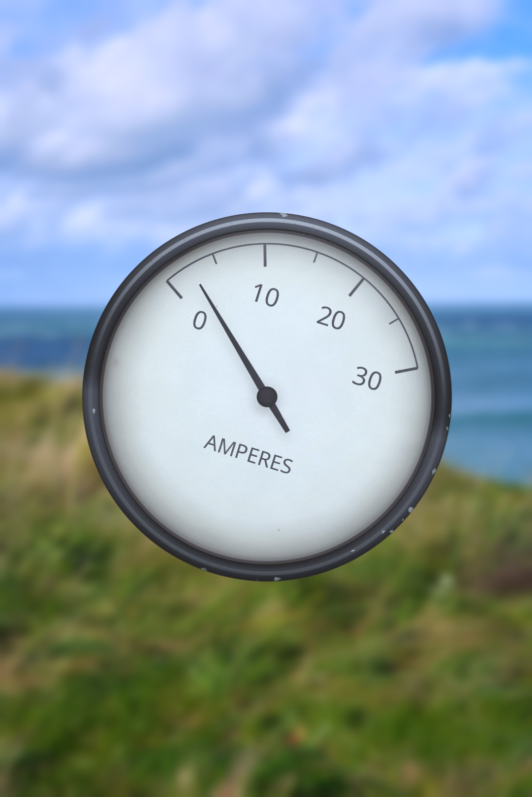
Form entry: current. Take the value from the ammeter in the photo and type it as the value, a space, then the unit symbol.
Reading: 2.5 A
